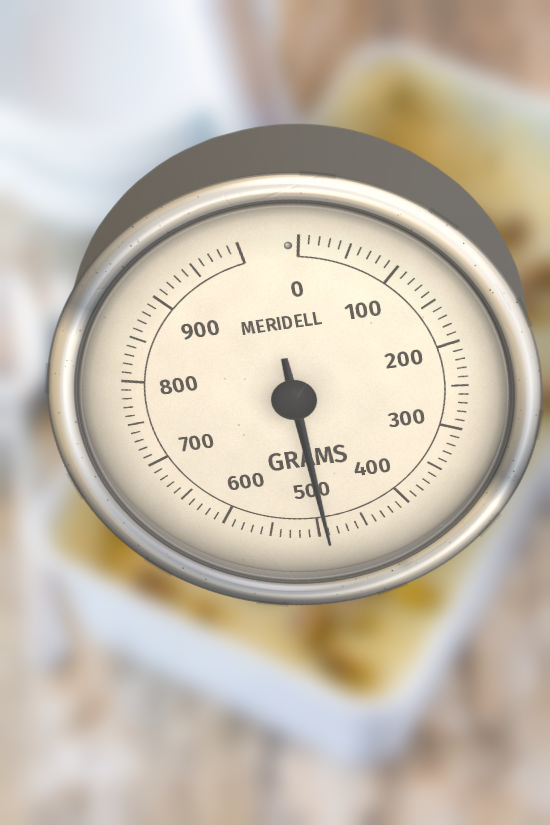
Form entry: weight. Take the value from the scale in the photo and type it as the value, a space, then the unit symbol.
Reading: 490 g
